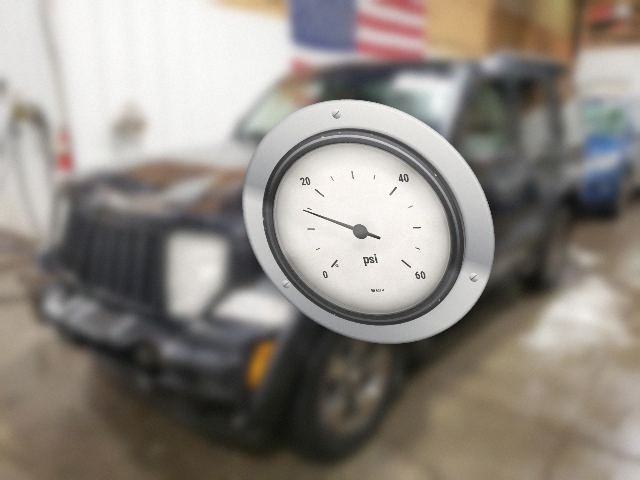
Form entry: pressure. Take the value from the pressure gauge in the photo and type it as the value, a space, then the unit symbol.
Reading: 15 psi
